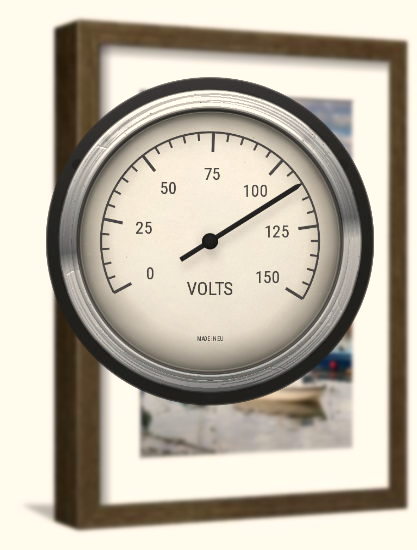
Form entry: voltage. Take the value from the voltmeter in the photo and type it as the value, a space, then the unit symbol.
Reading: 110 V
